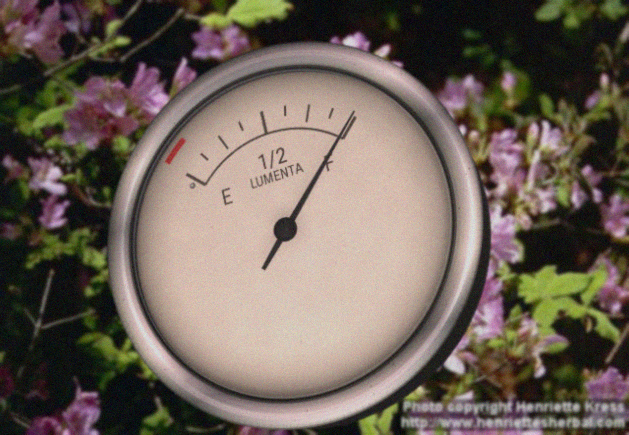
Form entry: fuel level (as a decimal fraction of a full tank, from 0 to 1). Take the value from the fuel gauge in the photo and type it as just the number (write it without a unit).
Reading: 1
